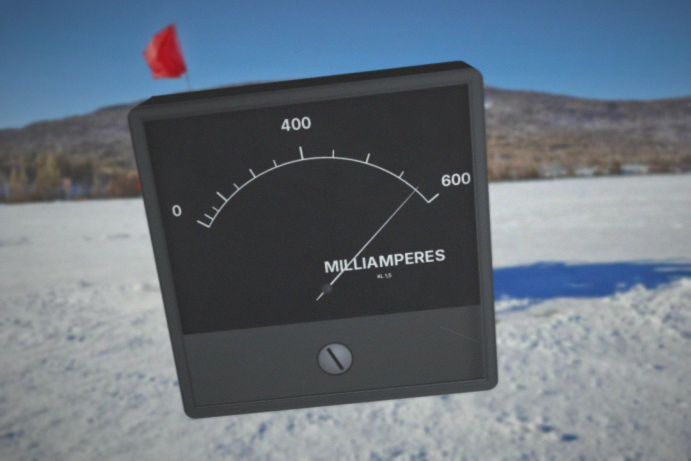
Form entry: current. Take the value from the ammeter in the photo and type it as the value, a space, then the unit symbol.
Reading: 575 mA
